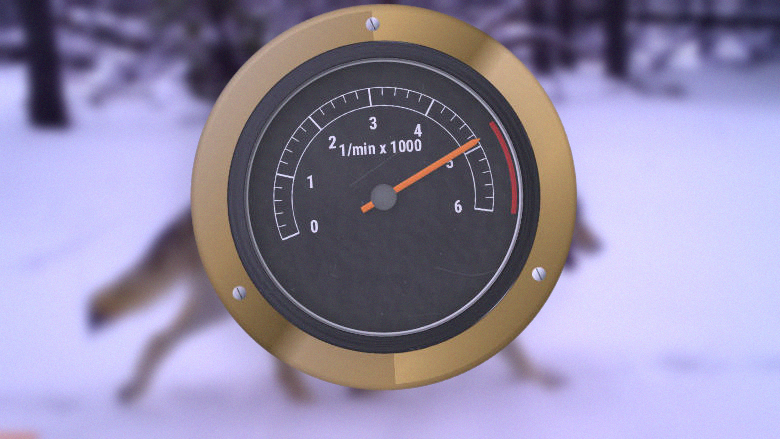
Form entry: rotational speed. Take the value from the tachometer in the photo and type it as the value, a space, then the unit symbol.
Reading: 4900 rpm
